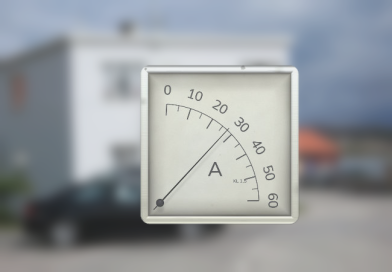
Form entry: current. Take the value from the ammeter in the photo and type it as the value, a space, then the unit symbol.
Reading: 27.5 A
